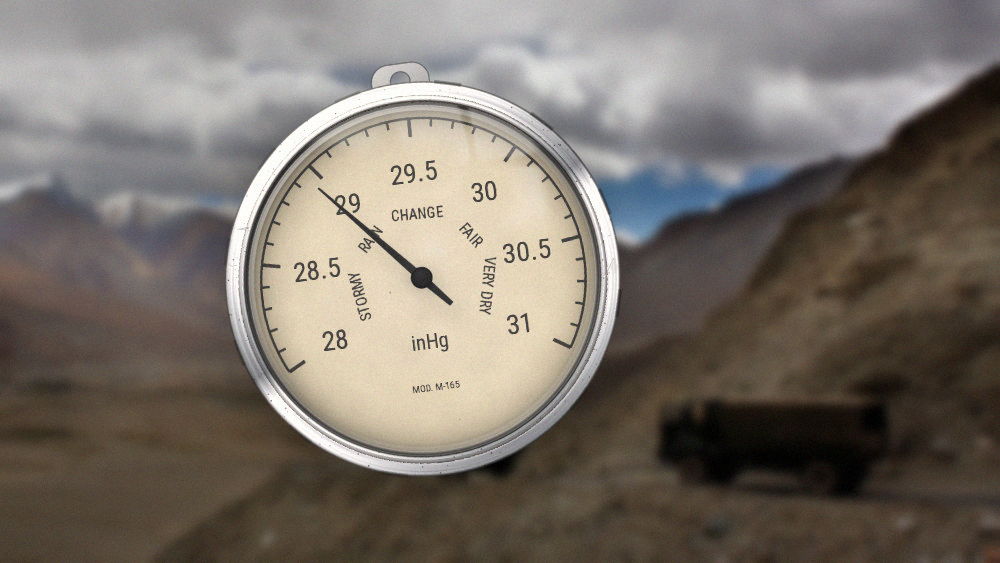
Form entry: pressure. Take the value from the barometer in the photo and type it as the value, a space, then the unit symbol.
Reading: 28.95 inHg
